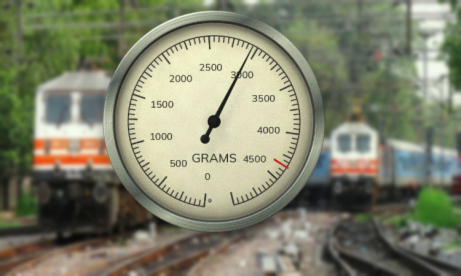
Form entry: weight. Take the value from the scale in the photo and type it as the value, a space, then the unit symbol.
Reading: 2950 g
